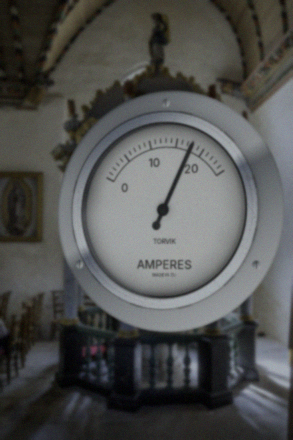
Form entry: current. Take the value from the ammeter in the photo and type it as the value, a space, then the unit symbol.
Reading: 18 A
